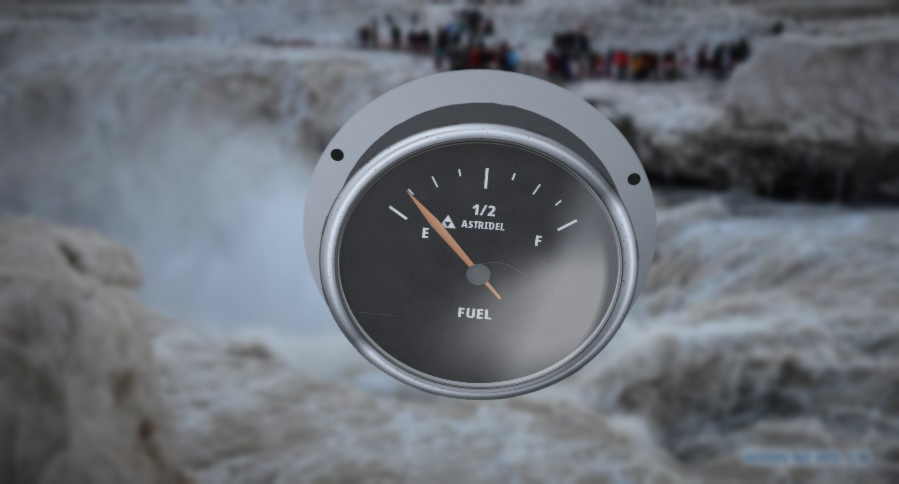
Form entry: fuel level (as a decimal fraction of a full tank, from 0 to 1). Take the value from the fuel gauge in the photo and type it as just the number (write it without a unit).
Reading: 0.125
